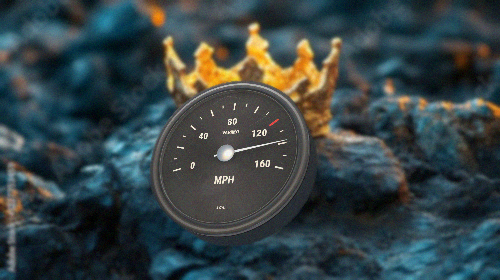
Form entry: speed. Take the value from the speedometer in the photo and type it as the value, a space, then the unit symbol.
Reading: 140 mph
